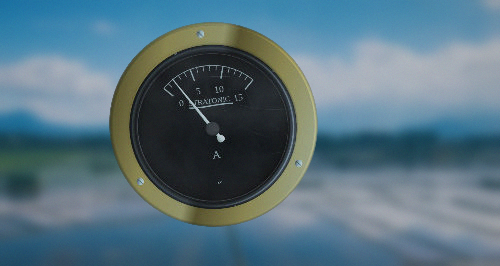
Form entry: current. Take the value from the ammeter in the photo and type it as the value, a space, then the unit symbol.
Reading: 2 A
